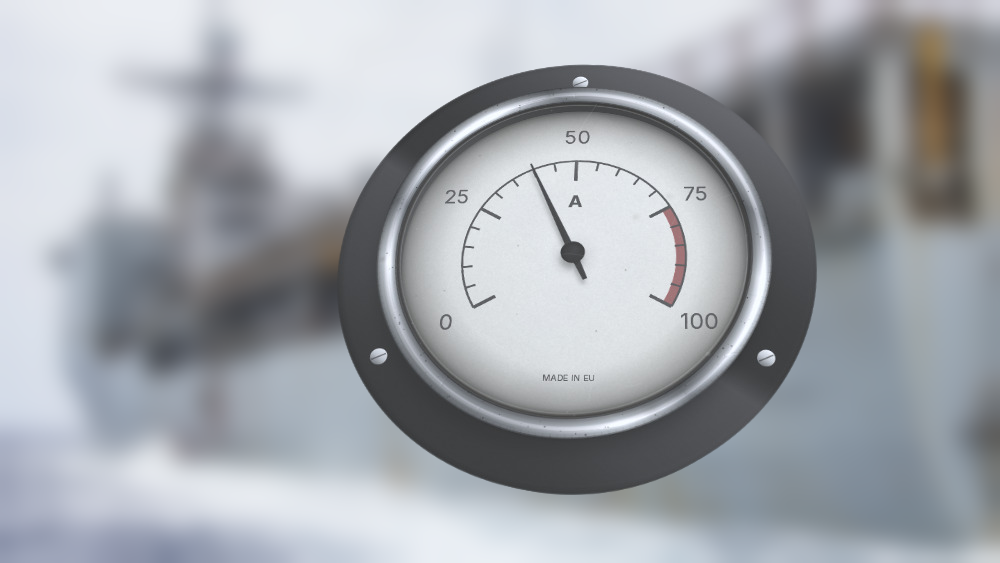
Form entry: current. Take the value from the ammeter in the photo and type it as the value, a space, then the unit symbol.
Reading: 40 A
